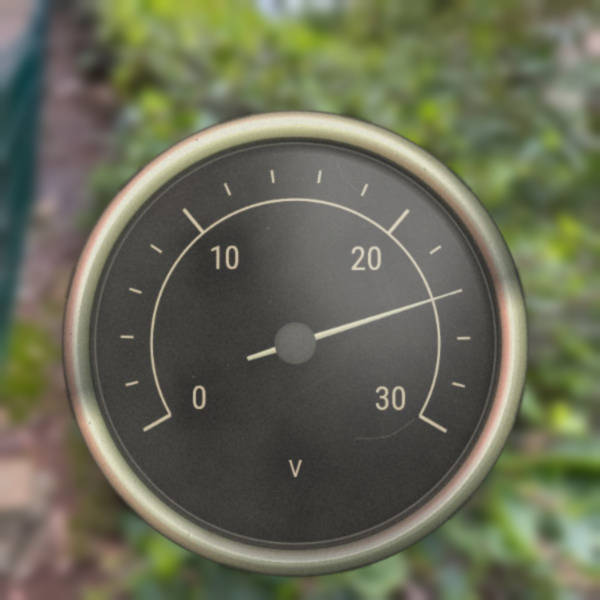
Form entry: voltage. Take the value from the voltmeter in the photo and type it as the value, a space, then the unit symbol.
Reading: 24 V
